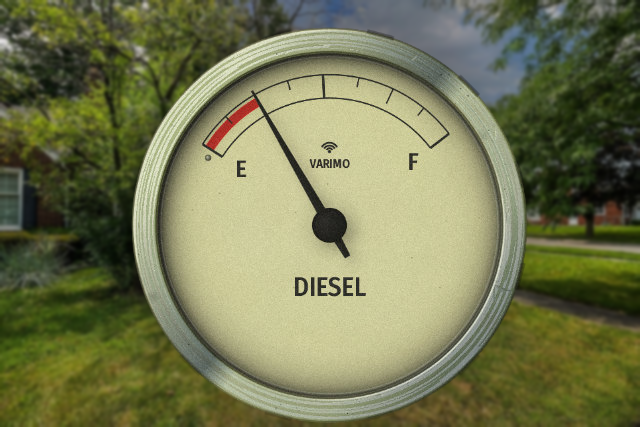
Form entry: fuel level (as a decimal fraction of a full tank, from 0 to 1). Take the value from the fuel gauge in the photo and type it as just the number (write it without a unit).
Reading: 0.25
